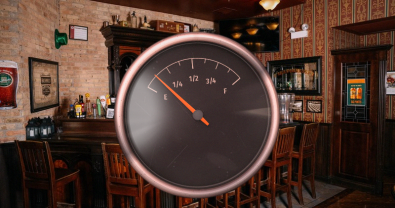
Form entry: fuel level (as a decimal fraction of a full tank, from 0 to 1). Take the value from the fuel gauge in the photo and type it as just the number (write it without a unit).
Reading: 0.125
